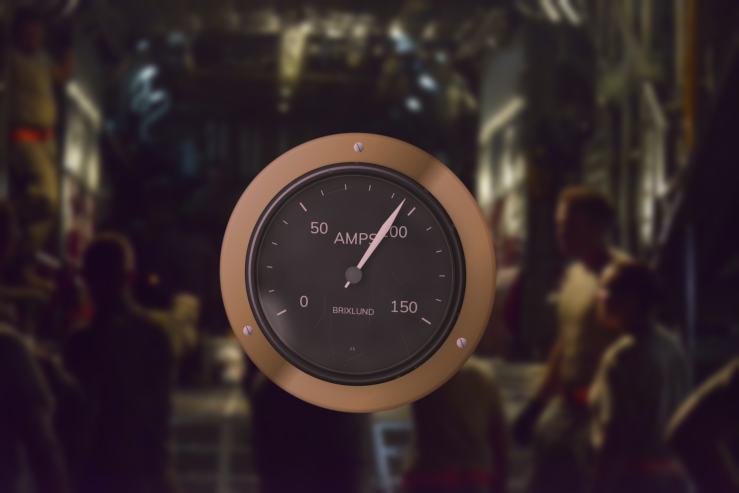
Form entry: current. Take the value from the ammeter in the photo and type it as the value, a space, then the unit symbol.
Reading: 95 A
